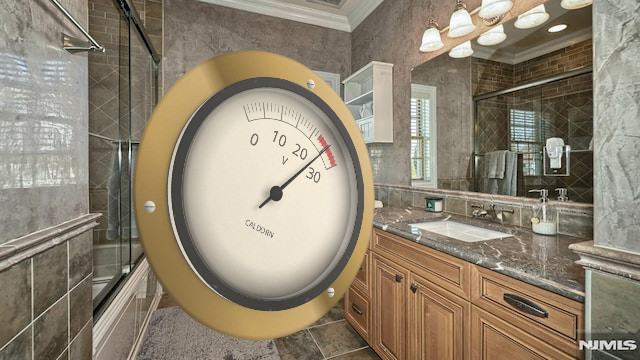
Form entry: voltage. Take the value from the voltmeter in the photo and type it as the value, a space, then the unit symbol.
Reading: 25 V
